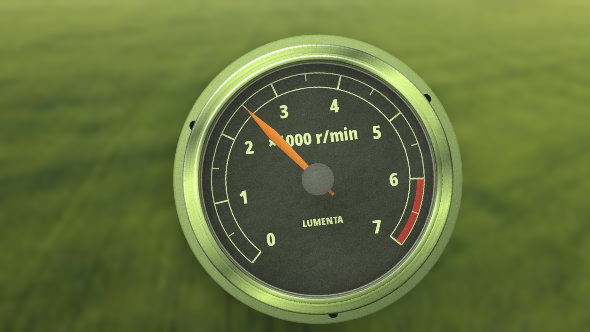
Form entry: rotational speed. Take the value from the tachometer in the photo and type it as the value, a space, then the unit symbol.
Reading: 2500 rpm
